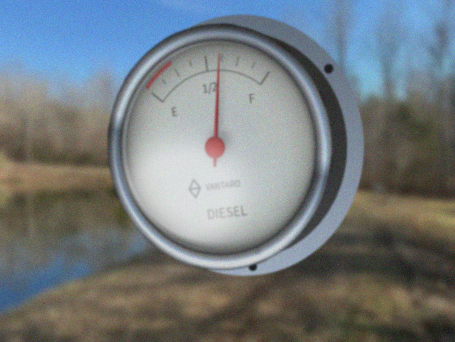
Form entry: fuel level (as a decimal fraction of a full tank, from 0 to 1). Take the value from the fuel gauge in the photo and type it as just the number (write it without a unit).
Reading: 0.625
